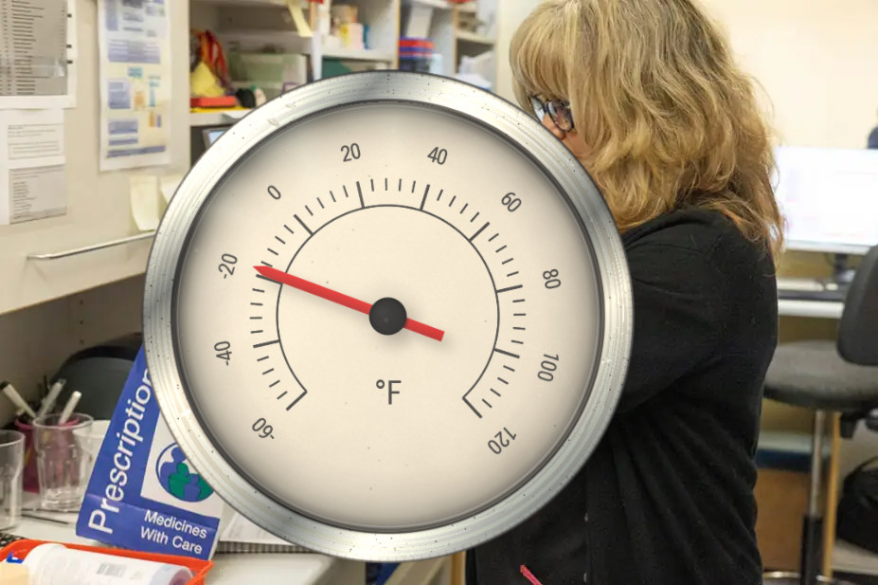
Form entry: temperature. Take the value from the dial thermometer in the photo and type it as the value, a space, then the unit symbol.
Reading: -18 °F
